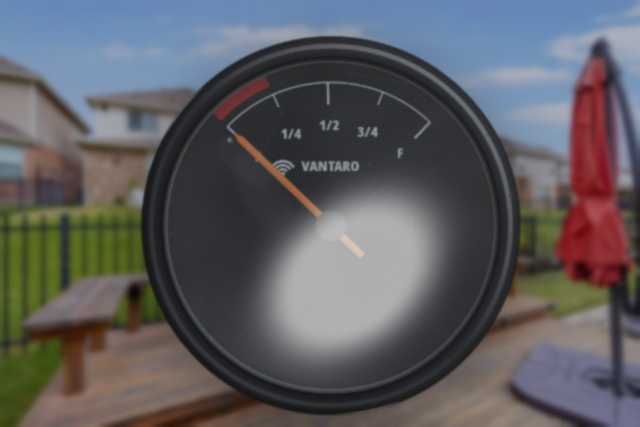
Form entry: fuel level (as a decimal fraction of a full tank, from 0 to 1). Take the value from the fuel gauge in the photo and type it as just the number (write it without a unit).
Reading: 0
